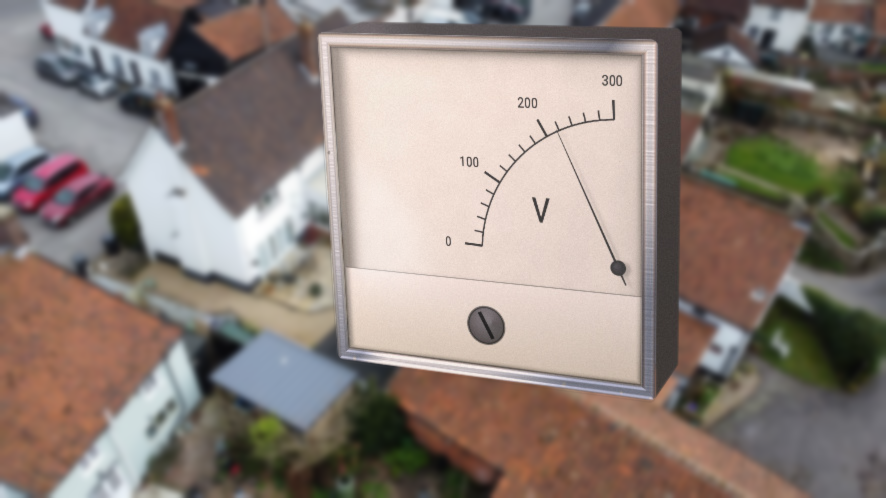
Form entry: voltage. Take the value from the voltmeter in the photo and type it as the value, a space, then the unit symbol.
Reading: 220 V
